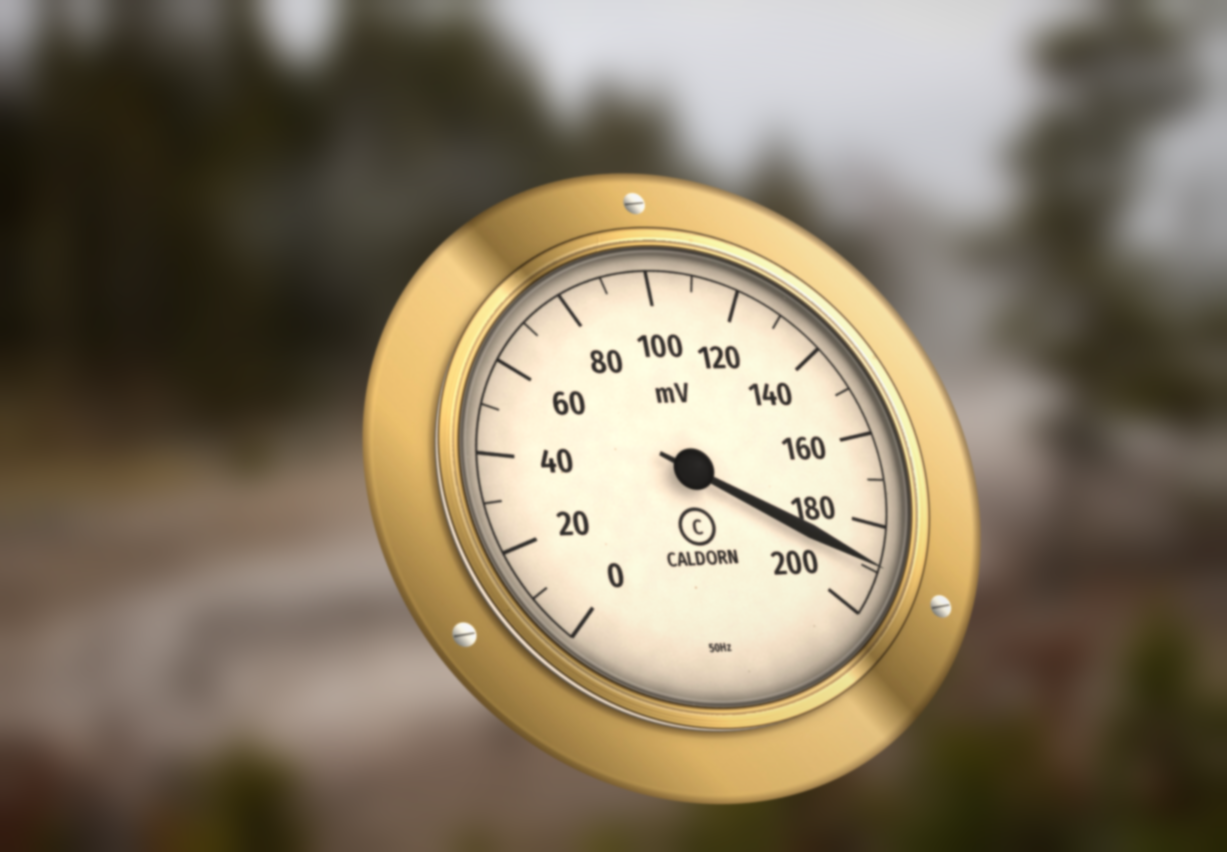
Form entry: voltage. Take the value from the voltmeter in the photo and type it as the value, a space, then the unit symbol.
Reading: 190 mV
